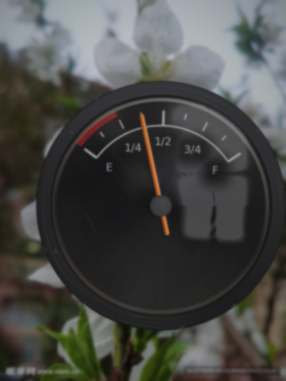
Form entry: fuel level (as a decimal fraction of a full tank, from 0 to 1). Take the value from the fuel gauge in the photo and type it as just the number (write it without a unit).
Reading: 0.375
